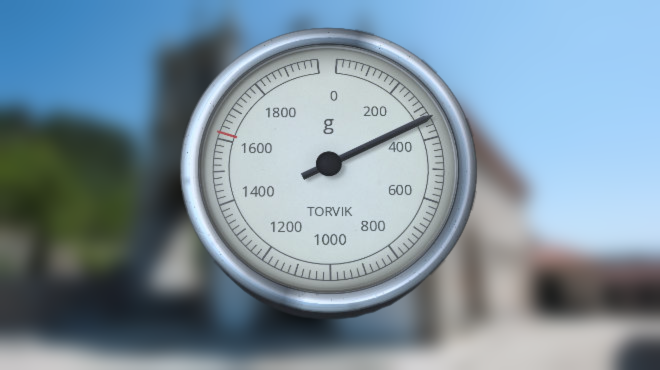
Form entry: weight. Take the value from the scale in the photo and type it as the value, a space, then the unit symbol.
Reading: 340 g
